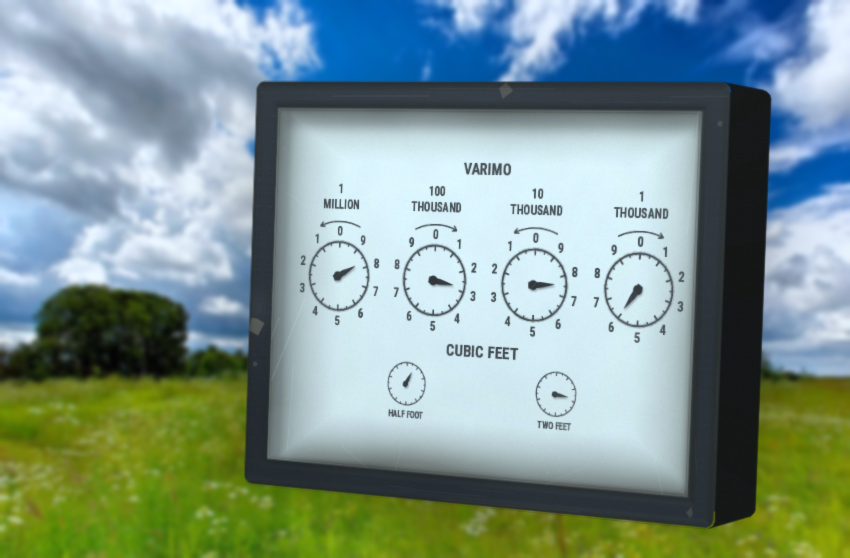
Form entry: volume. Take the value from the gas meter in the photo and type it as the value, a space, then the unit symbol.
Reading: 827600 ft³
